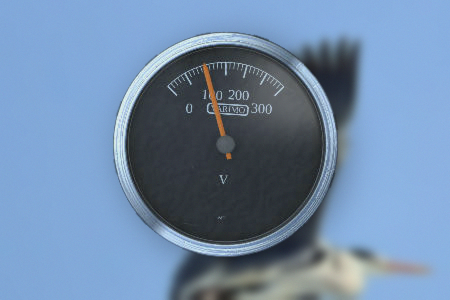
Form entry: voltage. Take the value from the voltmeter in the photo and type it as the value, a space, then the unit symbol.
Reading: 100 V
